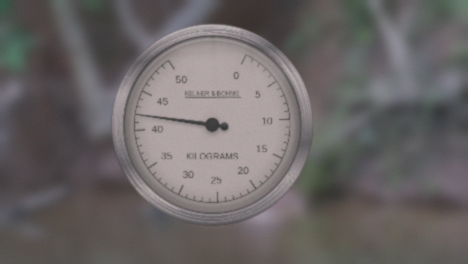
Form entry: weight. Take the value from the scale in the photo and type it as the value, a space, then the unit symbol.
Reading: 42 kg
